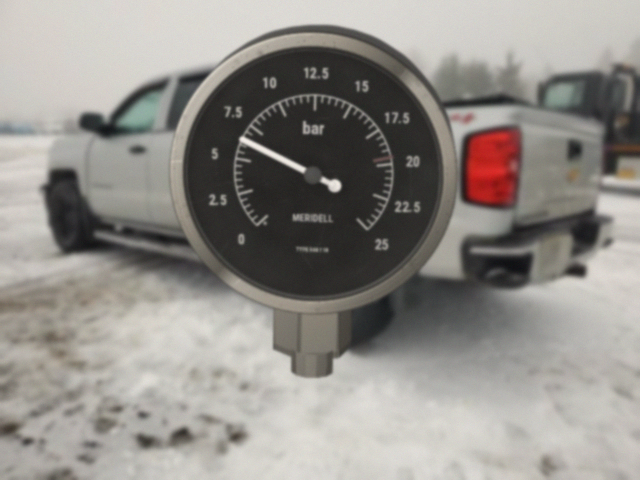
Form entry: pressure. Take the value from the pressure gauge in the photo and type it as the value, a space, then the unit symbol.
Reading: 6.5 bar
